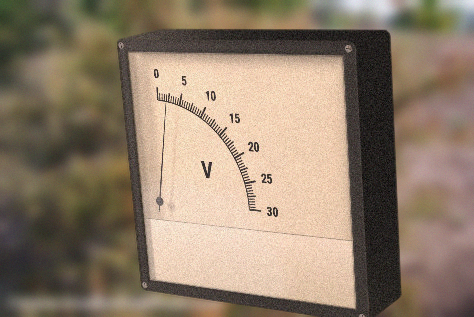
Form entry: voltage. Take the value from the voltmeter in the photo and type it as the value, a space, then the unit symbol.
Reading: 2.5 V
